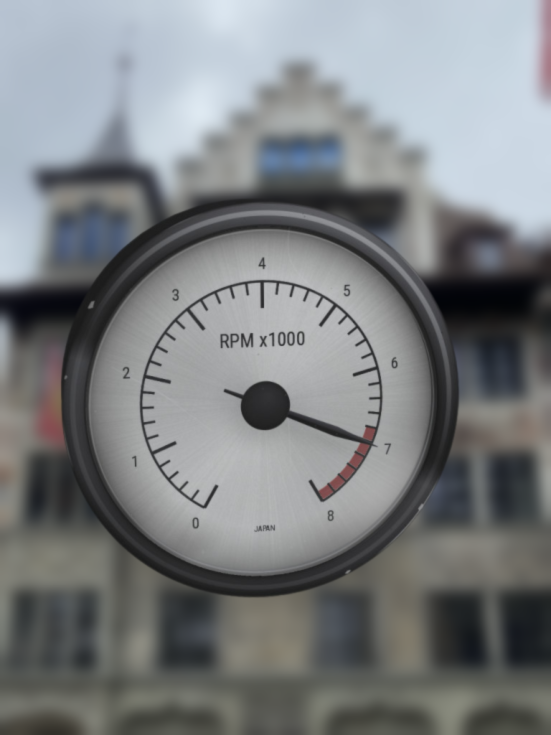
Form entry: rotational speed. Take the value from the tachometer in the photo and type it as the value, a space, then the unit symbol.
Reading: 7000 rpm
